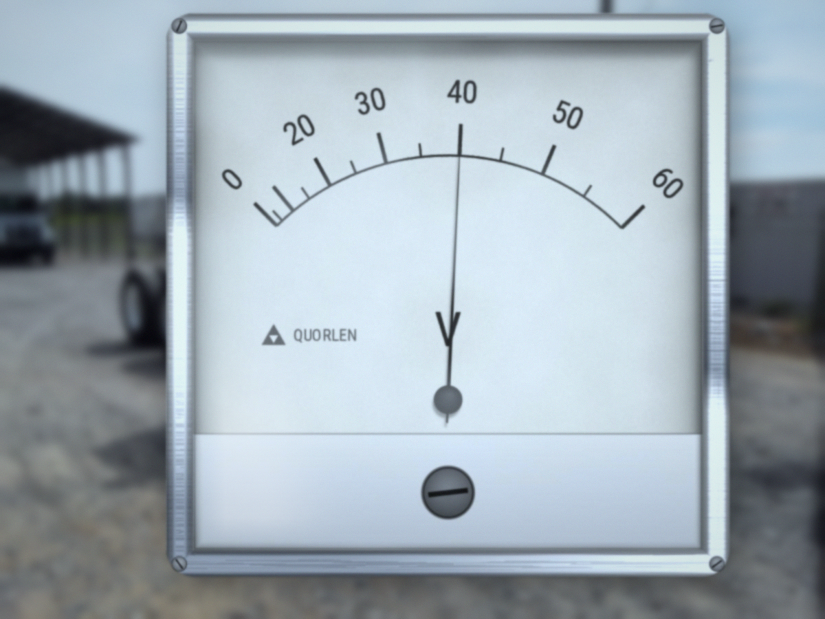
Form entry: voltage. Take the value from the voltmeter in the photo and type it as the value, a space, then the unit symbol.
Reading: 40 V
